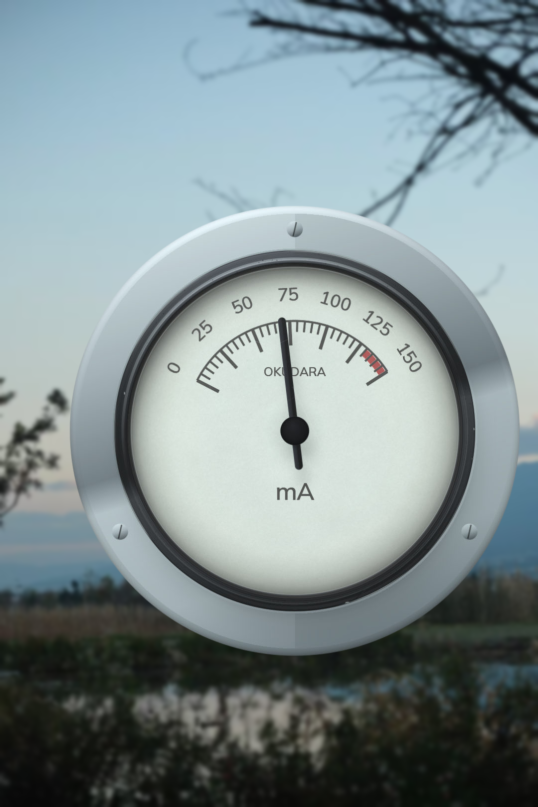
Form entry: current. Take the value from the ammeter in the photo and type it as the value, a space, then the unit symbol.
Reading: 70 mA
